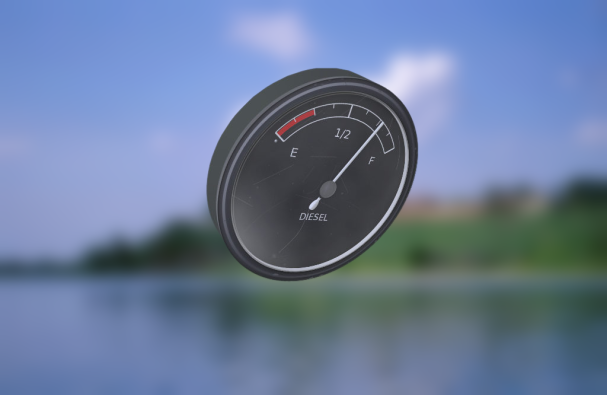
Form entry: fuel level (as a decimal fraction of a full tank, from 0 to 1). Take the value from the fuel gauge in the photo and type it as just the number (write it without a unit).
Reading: 0.75
